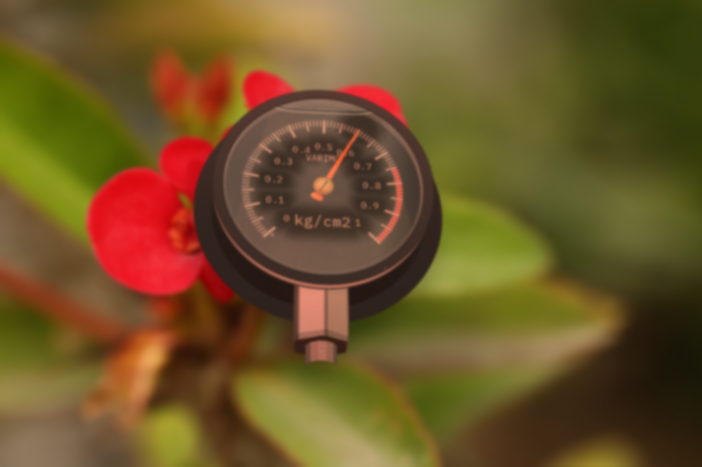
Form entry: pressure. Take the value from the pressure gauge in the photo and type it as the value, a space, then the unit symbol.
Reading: 0.6 kg/cm²
